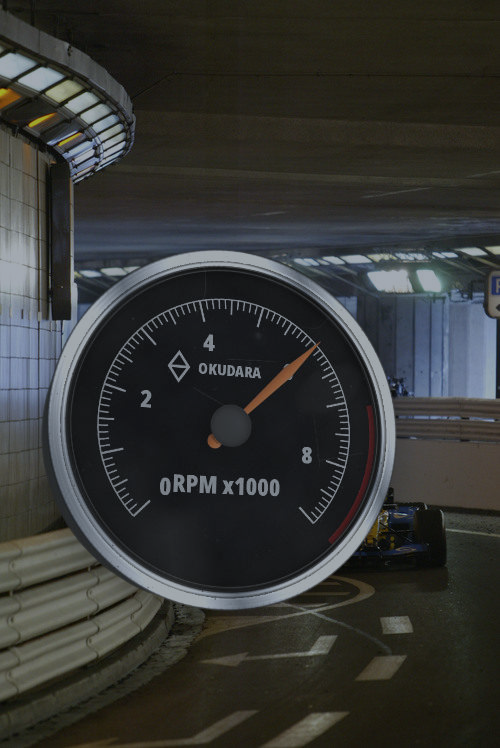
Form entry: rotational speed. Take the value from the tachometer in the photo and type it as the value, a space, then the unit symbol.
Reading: 6000 rpm
